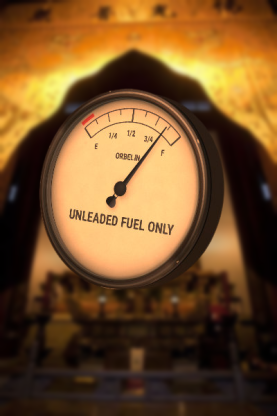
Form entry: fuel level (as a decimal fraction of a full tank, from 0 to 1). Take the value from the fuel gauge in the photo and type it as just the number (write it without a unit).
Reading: 0.875
